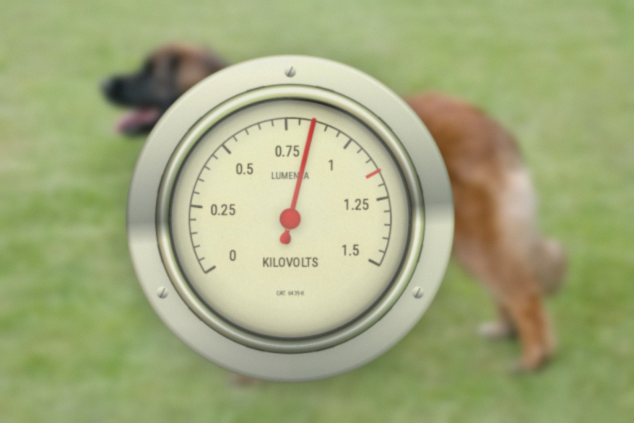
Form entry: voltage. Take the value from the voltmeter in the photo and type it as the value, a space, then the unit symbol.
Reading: 0.85 kV
